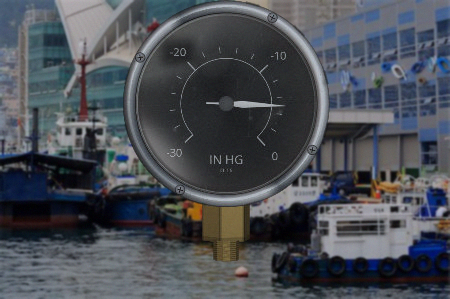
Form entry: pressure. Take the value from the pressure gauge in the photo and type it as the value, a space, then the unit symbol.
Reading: -5 inHg
